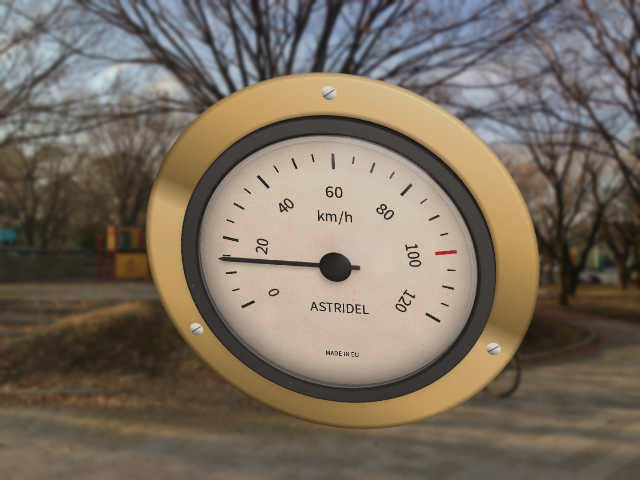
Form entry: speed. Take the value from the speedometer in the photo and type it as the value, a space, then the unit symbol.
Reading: 15 km/h
